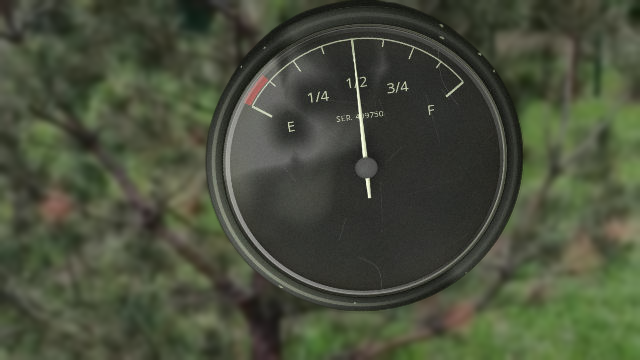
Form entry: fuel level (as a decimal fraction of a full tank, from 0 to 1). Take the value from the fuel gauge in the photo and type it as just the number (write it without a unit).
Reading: 0.5
